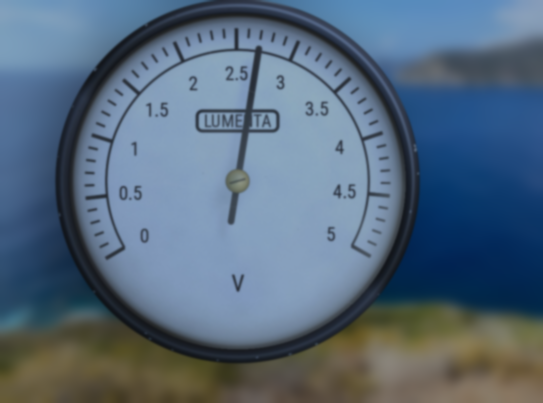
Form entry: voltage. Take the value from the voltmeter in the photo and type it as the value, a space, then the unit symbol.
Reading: 2.7 V
